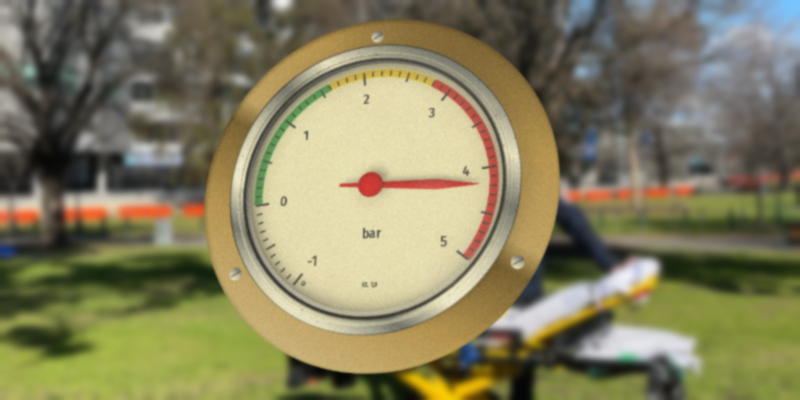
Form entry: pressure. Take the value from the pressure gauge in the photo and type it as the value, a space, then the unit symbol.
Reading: 4.2 bar
